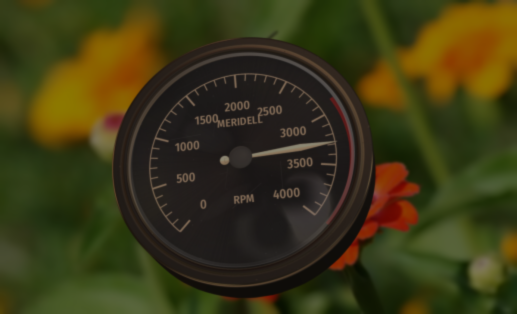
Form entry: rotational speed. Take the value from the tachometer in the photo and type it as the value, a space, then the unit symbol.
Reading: 3300 rpm
